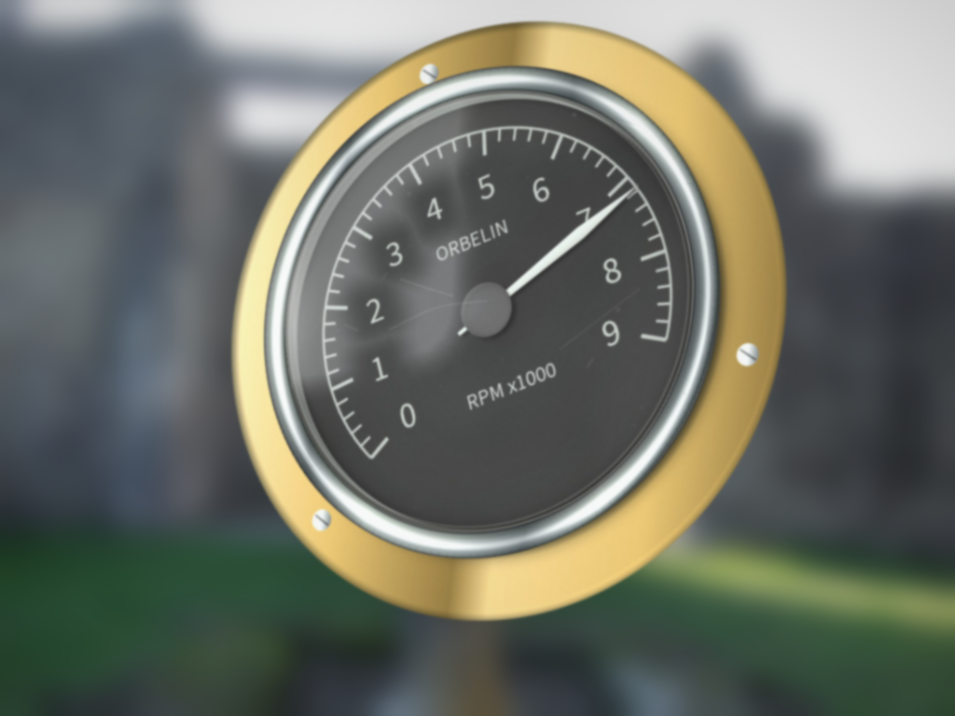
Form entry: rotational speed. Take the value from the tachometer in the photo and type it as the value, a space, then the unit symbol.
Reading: 7200 rpm
